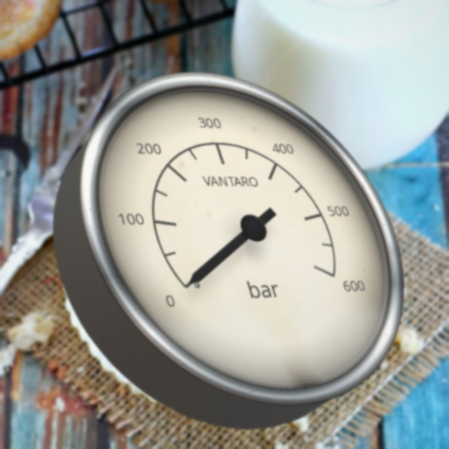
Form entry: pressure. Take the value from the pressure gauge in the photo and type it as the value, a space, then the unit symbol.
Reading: 0 bar
